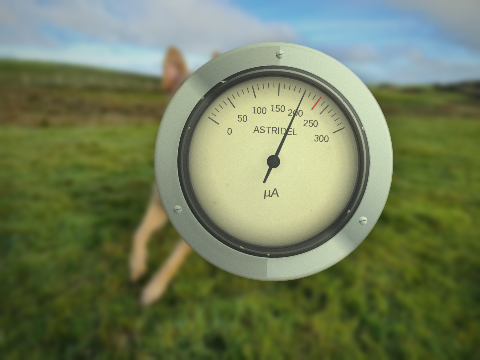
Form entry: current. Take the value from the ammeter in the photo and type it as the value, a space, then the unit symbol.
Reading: 200 µA
